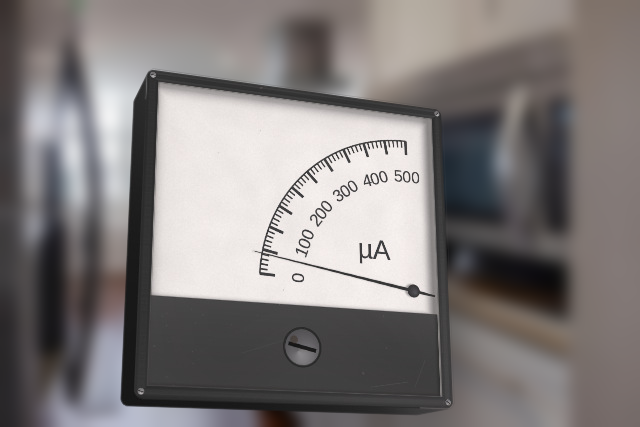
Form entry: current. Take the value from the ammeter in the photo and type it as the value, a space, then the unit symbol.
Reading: 40 µA
